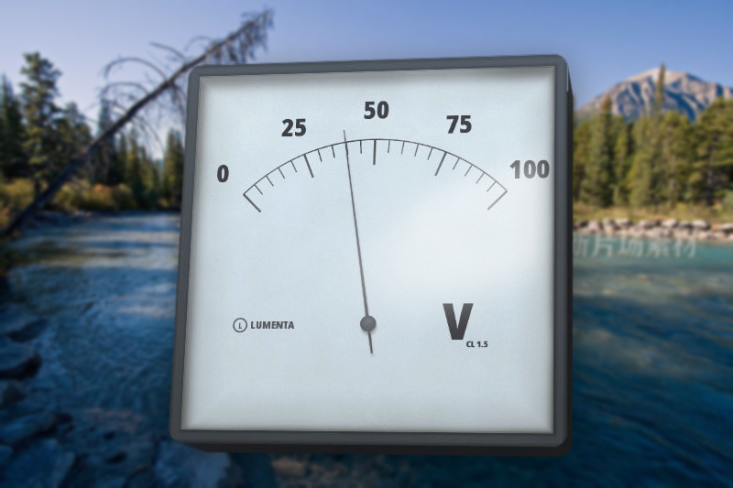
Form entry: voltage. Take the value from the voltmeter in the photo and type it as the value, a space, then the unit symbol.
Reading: 40 V
